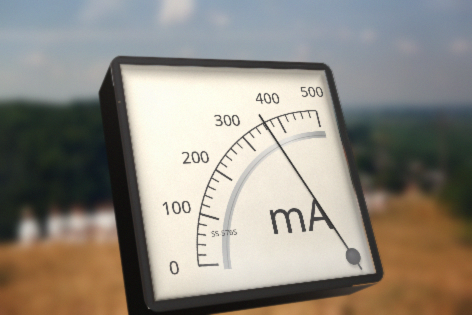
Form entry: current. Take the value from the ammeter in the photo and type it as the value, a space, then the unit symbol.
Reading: 360 mA
